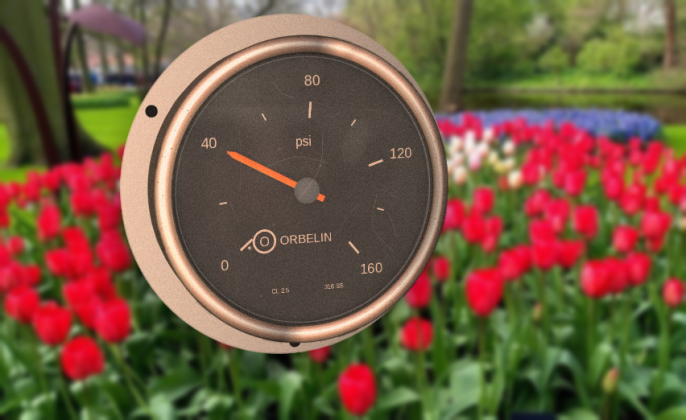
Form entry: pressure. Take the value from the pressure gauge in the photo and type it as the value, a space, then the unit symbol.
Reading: 40 psi
